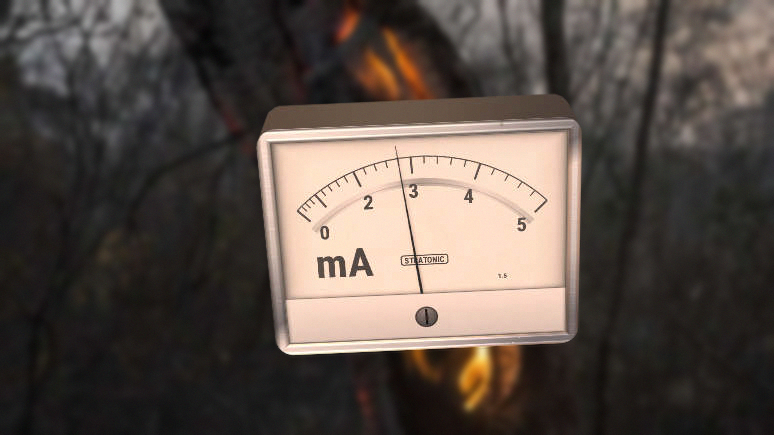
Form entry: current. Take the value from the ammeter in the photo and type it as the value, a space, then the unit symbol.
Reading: 2.8 mA
